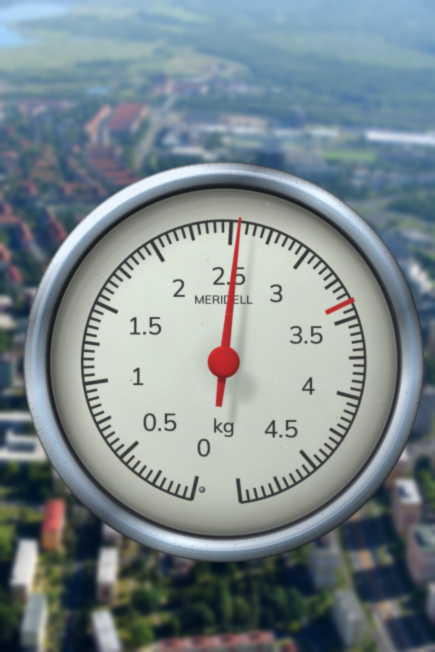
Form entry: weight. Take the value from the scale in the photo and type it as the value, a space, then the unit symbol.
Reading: 2.55 kg
